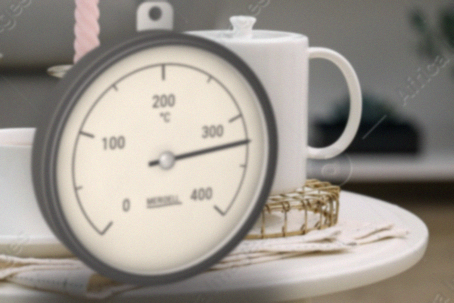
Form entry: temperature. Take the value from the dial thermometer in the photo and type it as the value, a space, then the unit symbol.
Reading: 325 °C
